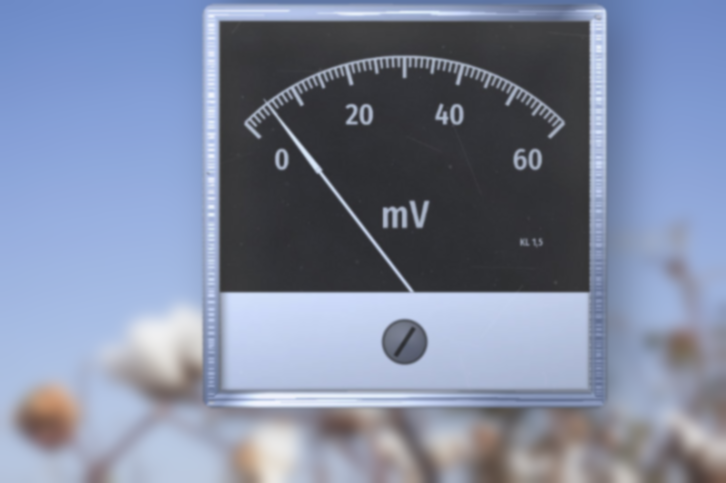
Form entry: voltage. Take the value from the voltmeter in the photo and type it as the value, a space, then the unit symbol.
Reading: 5 mV
